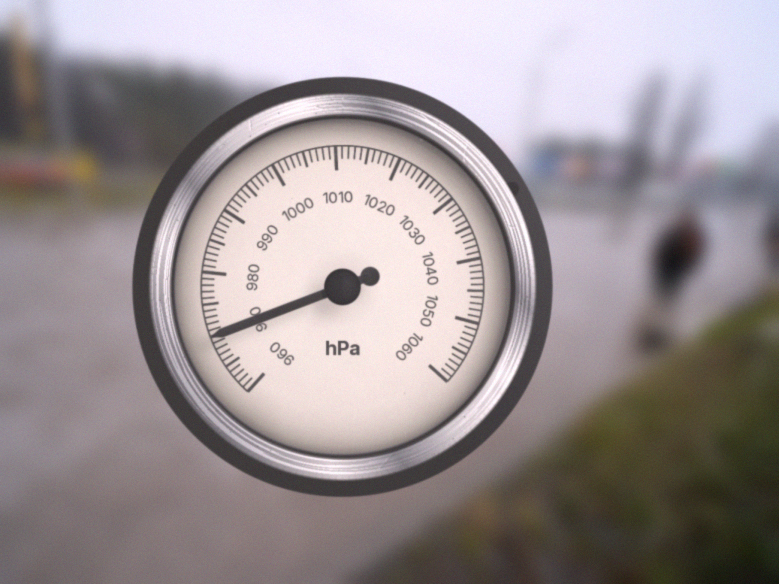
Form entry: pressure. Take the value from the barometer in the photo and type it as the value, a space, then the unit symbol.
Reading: 970 hPa
